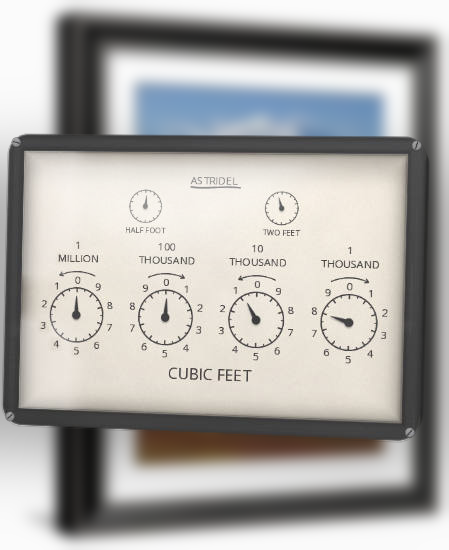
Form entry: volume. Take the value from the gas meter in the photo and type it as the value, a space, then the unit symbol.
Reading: 800 ft³
